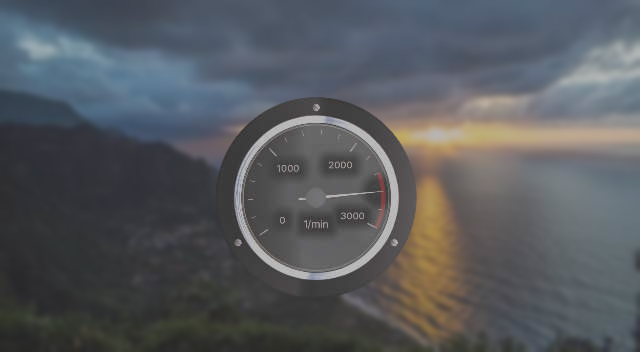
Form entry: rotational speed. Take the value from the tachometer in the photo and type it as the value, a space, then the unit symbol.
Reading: 2600 rpm
